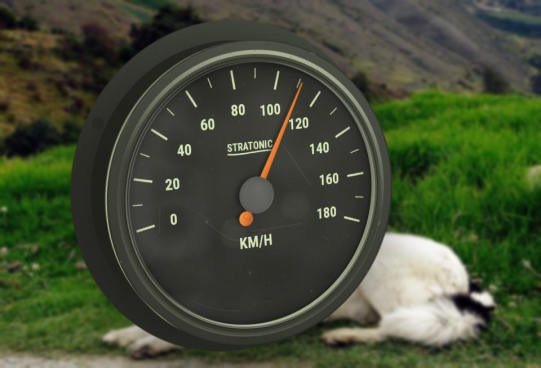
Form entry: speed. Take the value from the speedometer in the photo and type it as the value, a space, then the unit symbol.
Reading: 110 km/h
